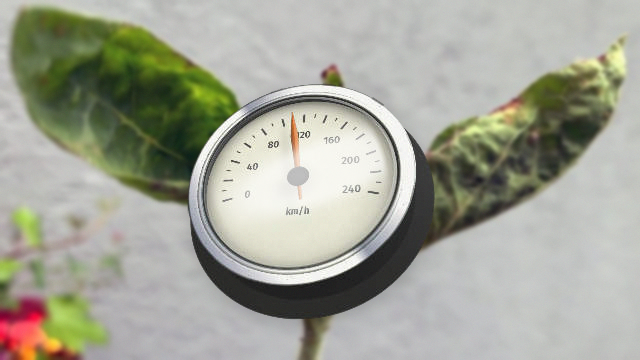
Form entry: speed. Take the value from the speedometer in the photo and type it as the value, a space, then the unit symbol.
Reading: 110 km/h
